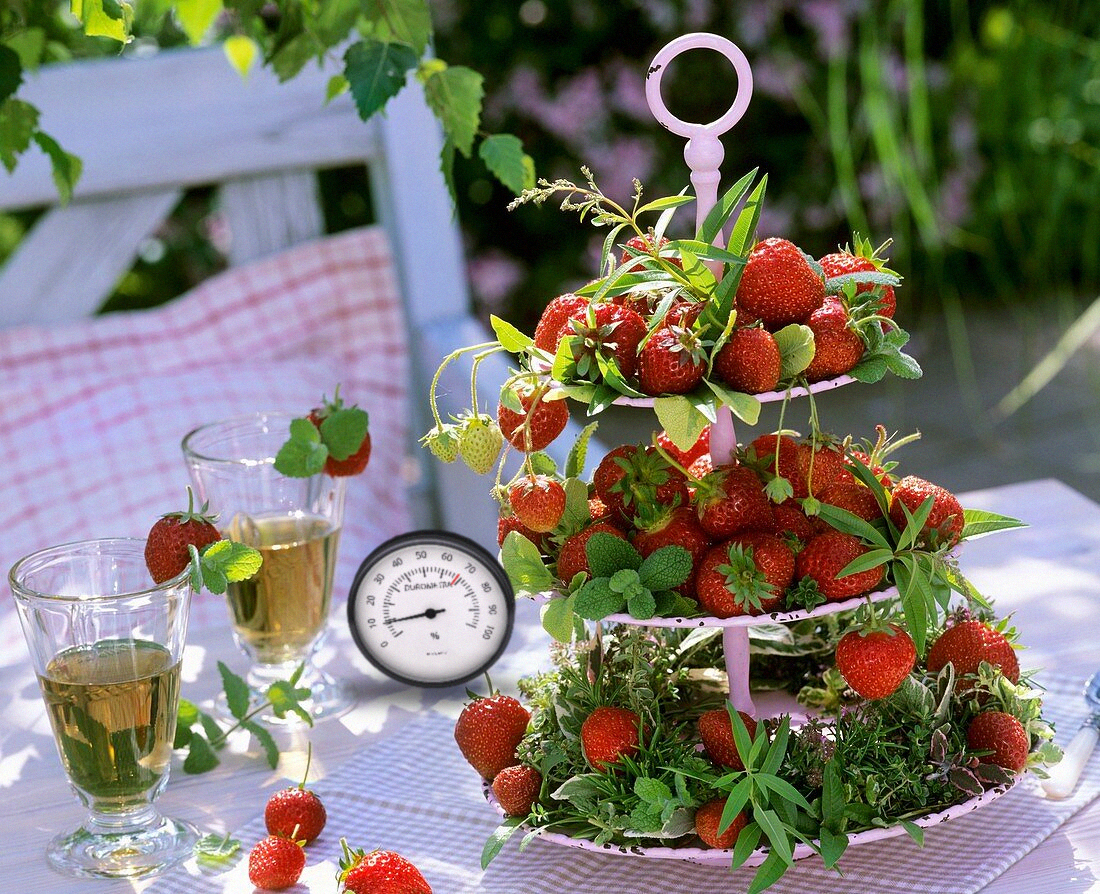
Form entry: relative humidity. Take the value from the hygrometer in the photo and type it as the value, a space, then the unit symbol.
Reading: 10 %
